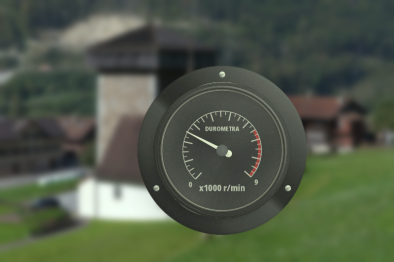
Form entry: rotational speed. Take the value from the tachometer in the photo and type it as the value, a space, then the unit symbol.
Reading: 2500 rpm
